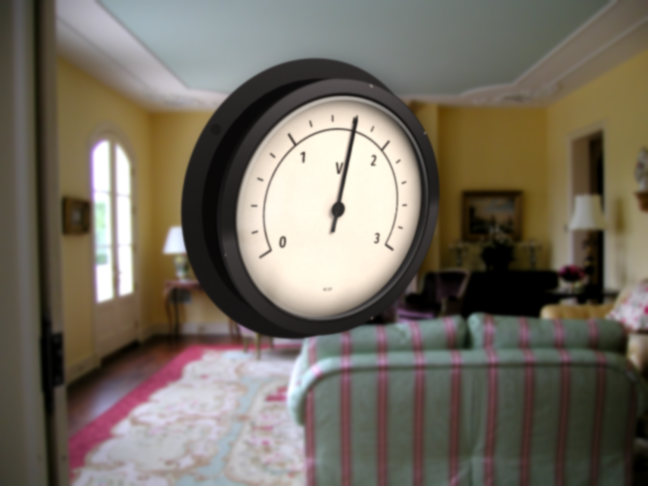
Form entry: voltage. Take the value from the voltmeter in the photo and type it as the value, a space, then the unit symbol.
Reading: 1.6 V
